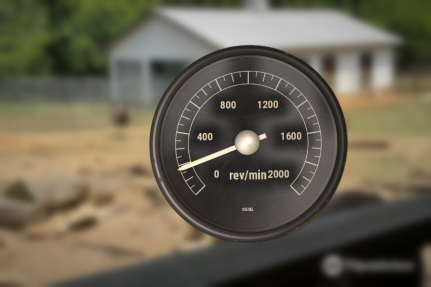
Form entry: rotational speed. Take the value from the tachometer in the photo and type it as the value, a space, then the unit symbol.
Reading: 175 rpm
